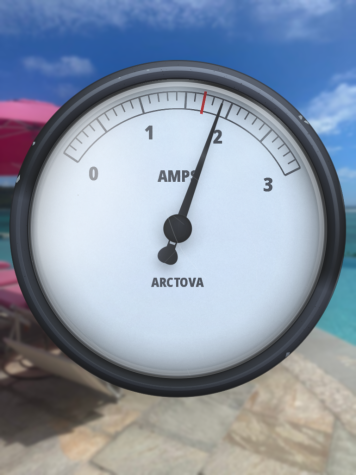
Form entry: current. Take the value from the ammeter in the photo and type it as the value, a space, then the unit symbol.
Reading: 1.9 A
